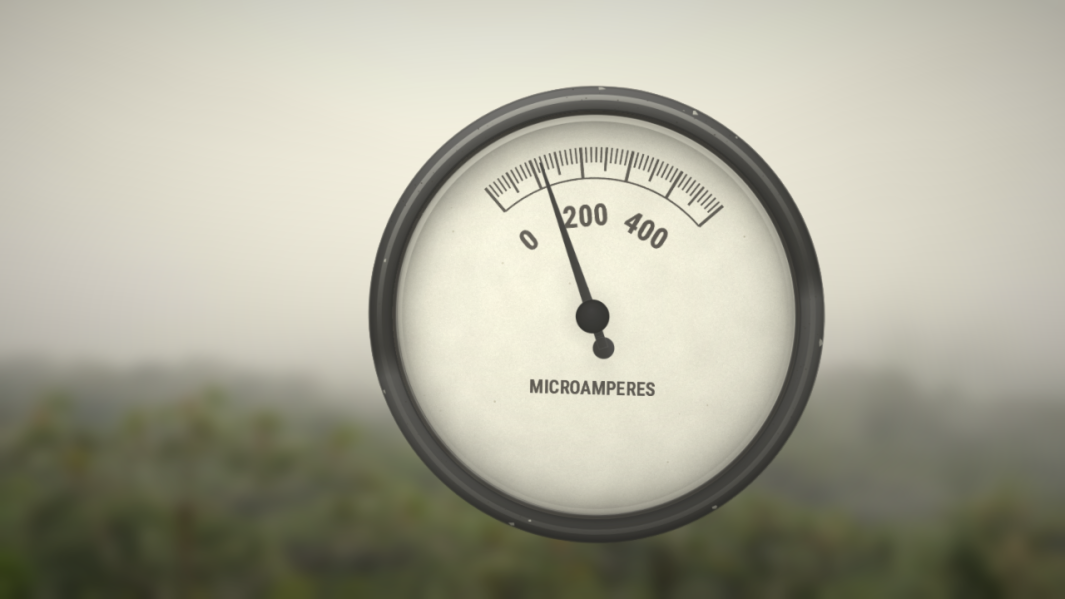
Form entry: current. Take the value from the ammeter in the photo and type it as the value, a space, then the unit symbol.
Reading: 120 µA
